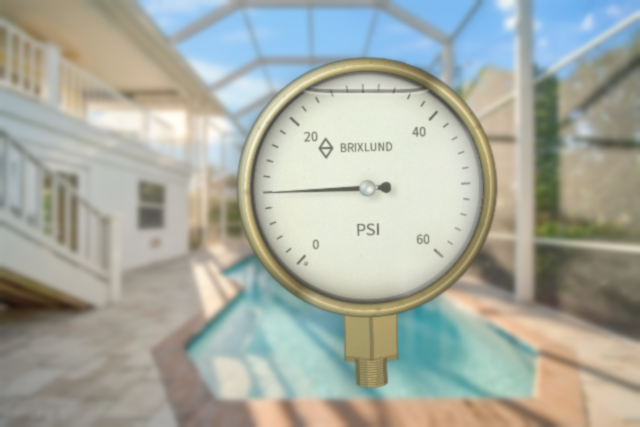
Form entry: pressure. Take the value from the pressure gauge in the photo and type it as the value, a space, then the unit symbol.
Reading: 10 psi
